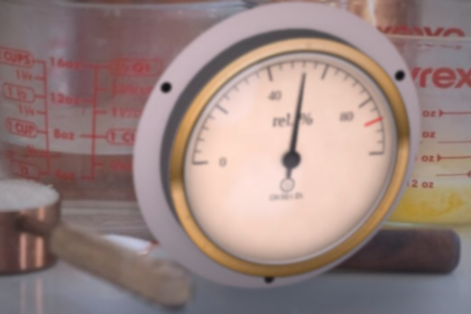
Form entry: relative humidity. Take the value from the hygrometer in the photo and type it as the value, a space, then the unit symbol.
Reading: 52 %
